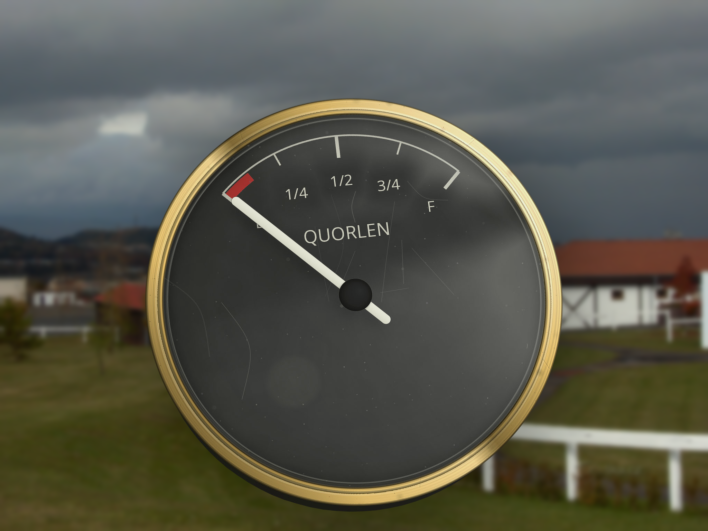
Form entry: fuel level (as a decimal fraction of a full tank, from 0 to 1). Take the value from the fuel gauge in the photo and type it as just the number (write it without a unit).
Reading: 0
